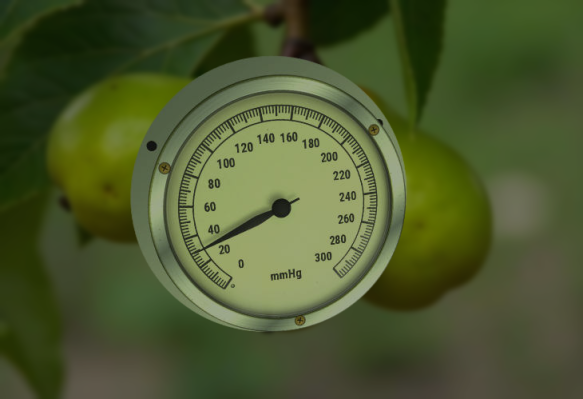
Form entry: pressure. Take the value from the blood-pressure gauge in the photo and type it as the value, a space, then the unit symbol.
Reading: 30 mmHg
